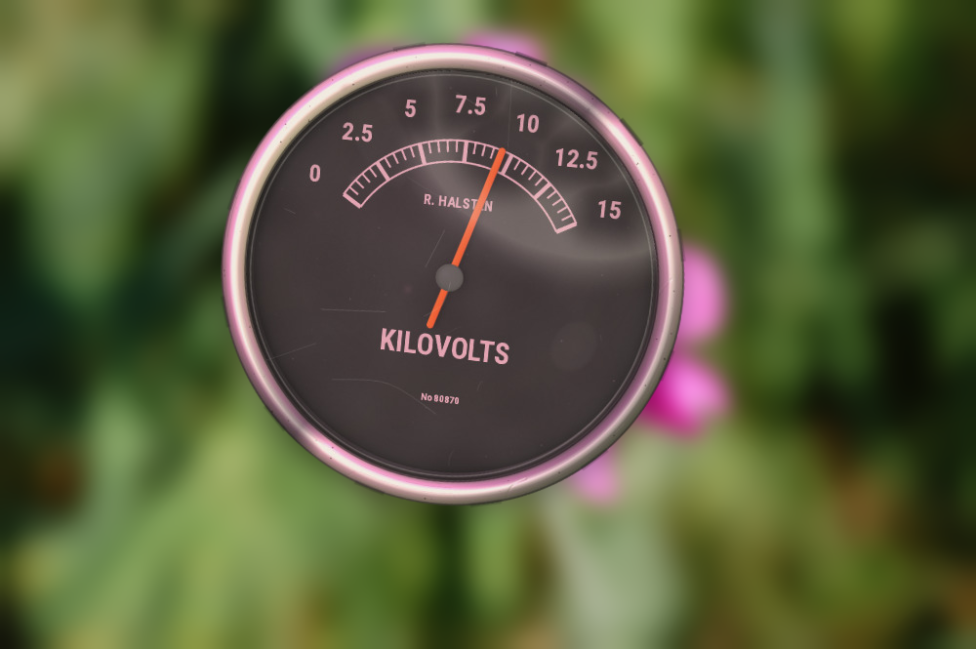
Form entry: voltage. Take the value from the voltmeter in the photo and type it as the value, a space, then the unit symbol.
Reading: 9.5 kV
